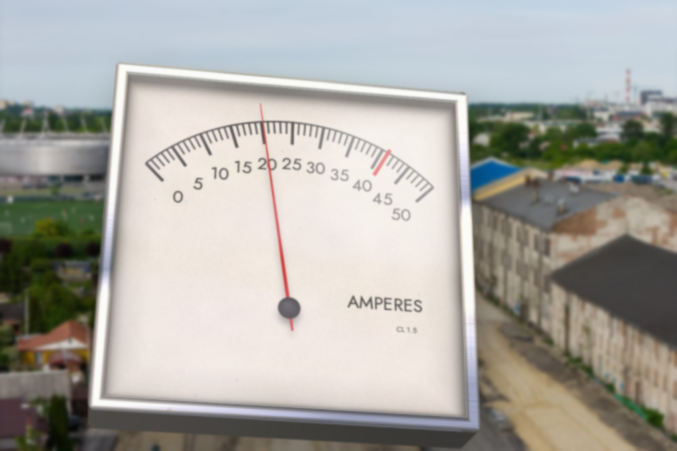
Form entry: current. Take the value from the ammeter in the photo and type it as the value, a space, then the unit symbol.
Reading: 20 A
